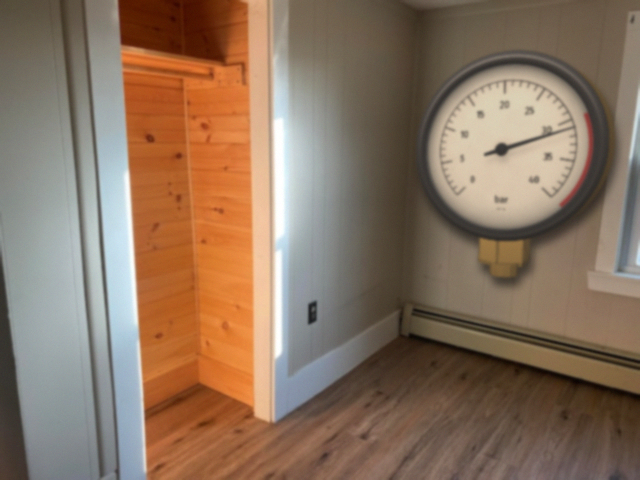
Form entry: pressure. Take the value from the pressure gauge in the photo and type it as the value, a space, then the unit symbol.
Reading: 31 bar
